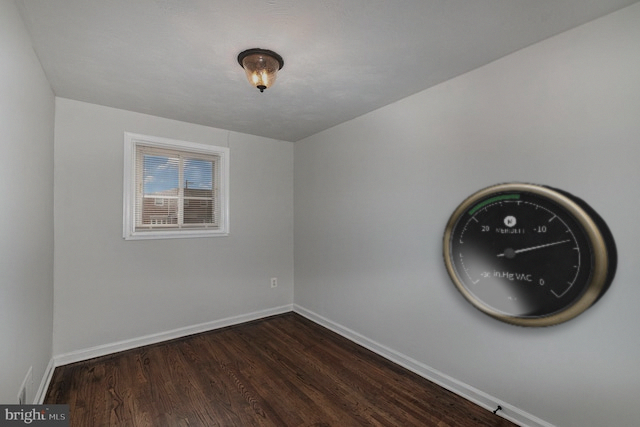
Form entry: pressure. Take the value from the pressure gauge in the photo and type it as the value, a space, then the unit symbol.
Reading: -7 inHg
